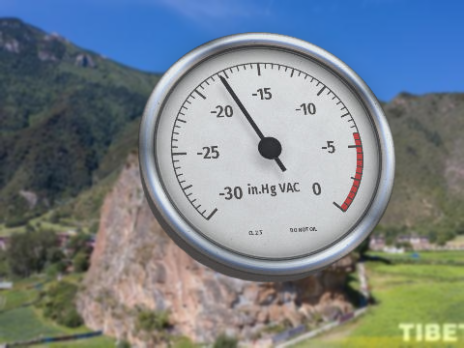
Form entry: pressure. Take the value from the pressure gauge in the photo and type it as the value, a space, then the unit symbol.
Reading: -18 inHg
